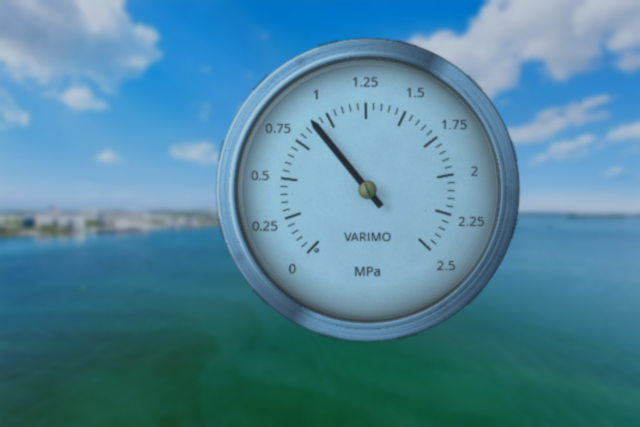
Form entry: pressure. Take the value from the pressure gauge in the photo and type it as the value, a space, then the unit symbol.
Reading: 0.9 MPa
